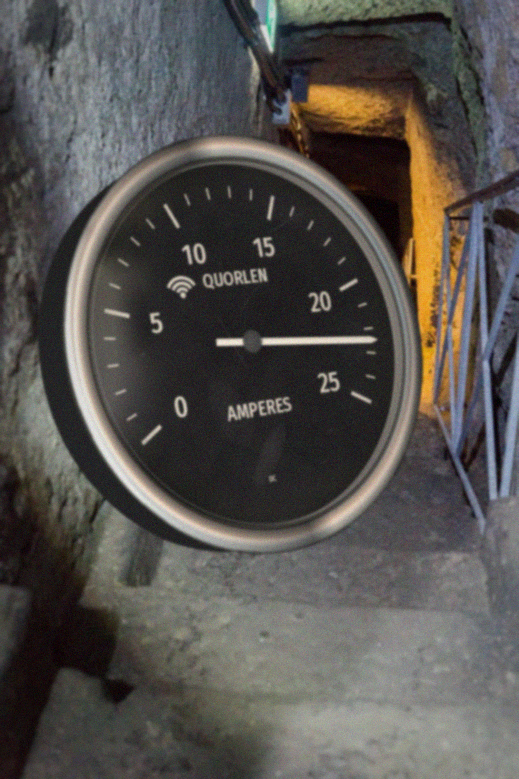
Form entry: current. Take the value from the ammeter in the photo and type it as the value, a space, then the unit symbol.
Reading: 22.5 A
